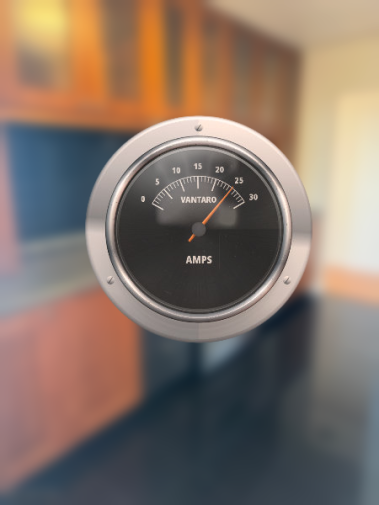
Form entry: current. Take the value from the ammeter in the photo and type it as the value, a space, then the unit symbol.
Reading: 25 A
